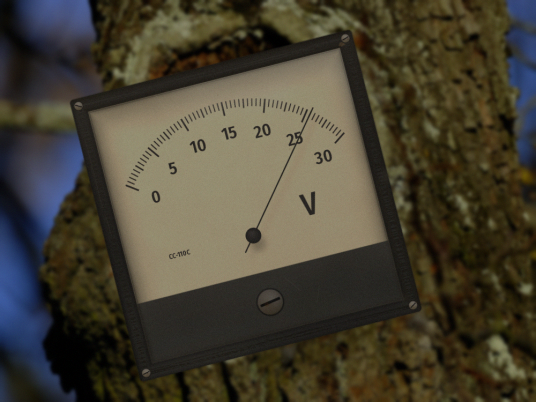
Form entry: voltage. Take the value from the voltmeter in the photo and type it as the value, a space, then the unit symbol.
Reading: 25.5 V
